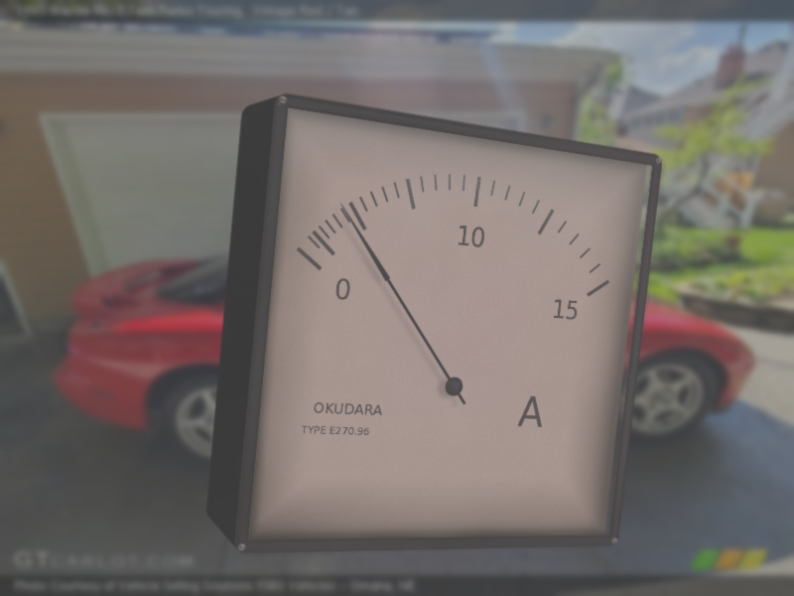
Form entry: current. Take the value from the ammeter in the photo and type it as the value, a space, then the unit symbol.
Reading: 4.5 A
